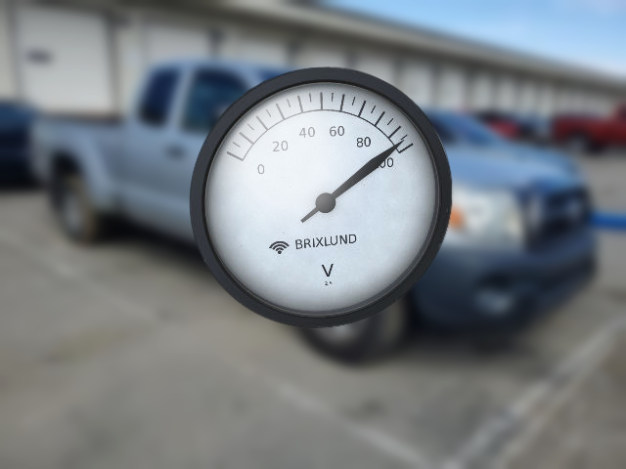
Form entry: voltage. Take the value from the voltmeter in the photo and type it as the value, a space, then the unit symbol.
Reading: 95 V
